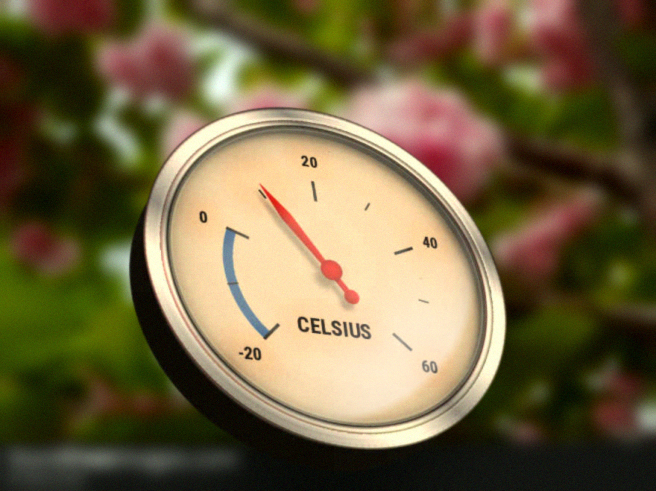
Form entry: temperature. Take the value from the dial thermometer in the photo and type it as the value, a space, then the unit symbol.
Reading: 10 °C
